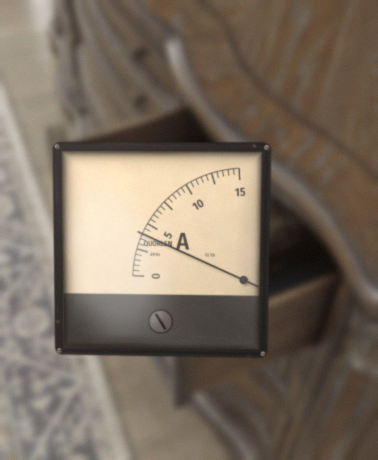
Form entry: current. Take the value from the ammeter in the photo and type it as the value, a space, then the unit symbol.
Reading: 4 A
